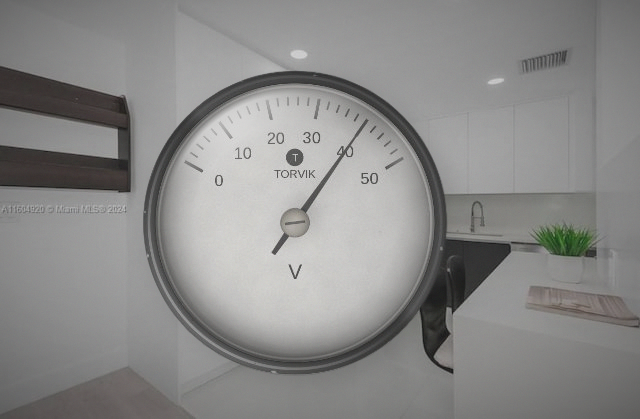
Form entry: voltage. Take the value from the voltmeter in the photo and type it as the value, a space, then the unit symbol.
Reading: 40 V
